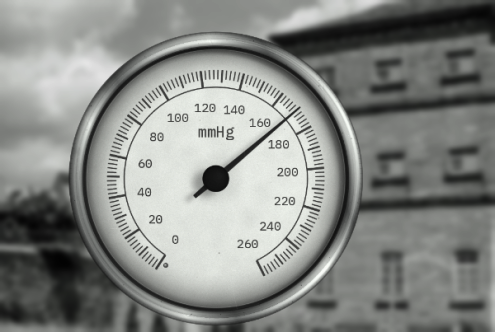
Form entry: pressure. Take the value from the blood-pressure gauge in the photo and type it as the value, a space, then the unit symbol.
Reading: 170 mmHg
